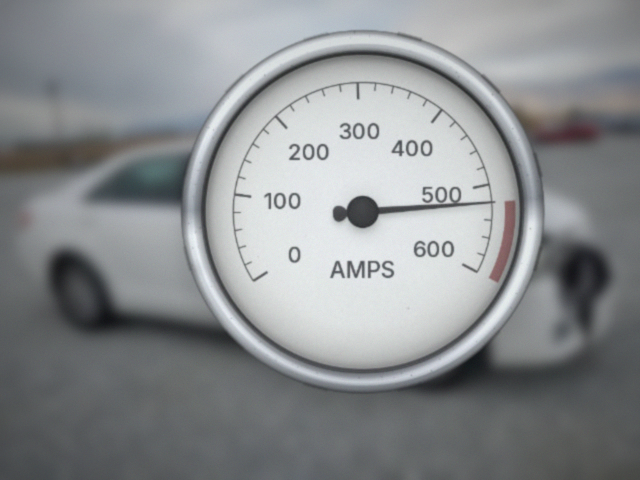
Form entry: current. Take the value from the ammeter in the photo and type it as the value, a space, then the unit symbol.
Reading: 520 A
